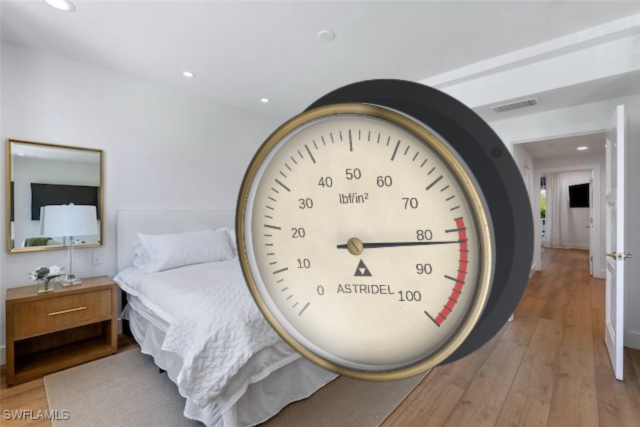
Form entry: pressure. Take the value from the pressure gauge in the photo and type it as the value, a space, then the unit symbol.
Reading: 82 psi
